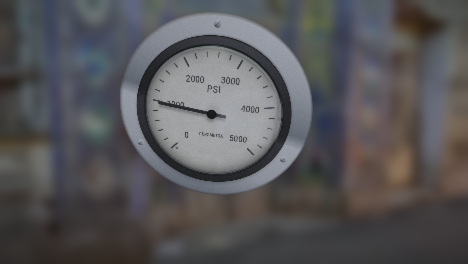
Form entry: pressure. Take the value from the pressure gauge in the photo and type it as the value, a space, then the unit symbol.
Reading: 1000 psi
